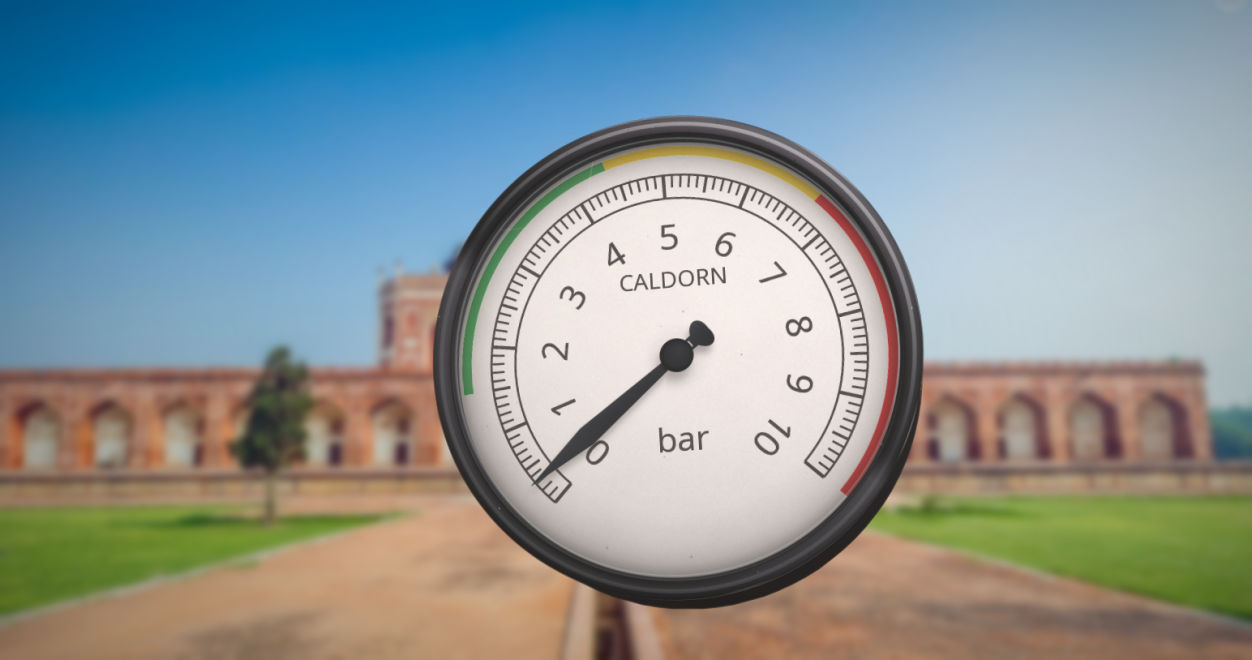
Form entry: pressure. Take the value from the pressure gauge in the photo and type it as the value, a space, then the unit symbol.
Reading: 0.3 bar
